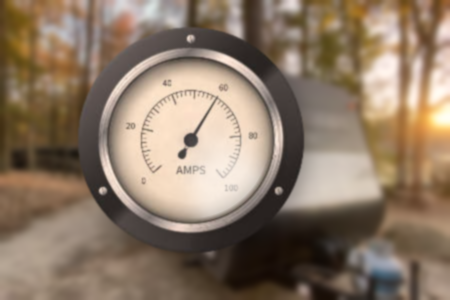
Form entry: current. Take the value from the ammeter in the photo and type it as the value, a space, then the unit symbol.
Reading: 60 A
